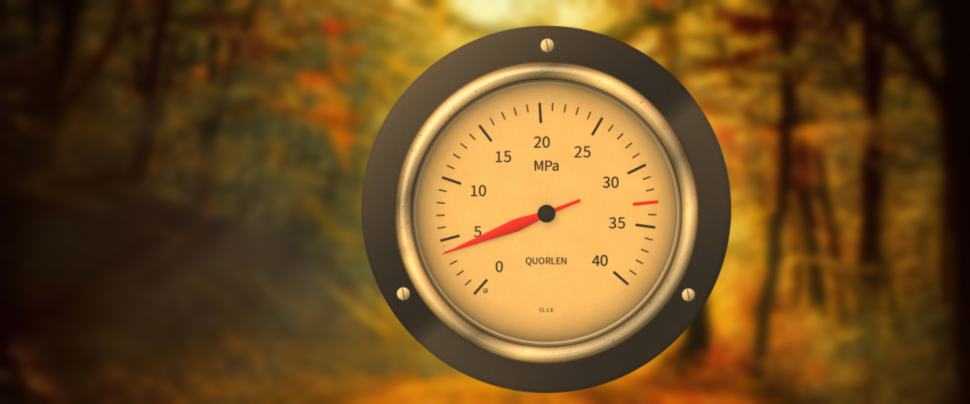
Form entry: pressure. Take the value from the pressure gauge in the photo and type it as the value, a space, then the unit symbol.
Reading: 4 MPa
